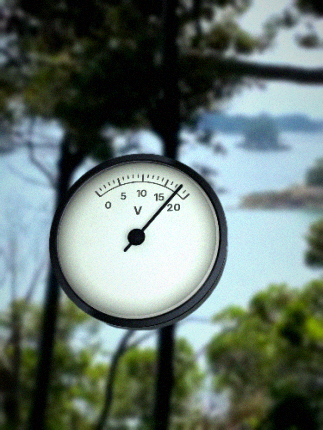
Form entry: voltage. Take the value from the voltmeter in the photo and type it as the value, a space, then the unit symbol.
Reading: 18 V
